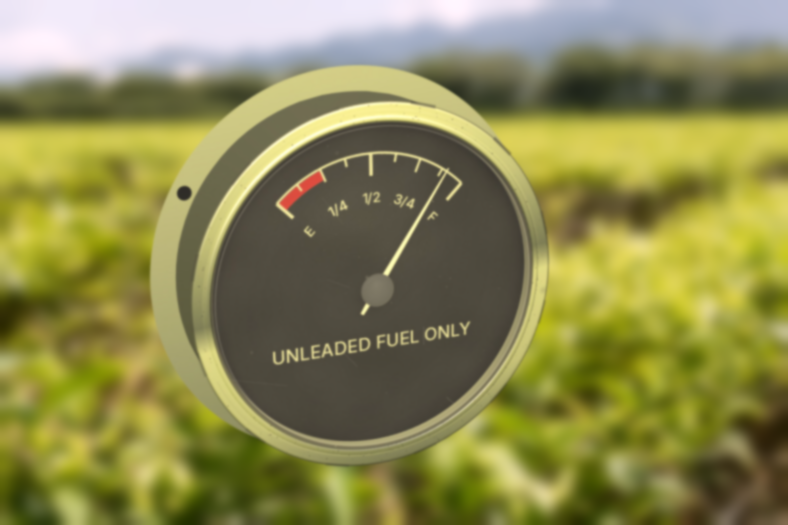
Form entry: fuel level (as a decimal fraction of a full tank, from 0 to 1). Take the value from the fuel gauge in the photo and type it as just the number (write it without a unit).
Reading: 0.875
